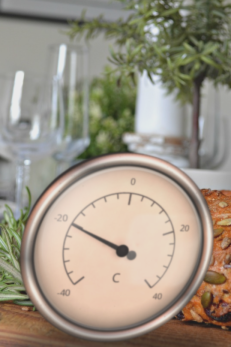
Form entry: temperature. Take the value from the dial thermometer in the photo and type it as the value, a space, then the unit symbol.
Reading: -20 °C
